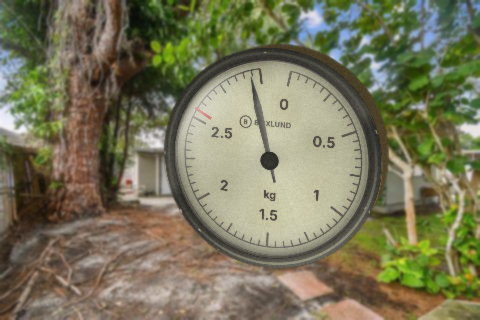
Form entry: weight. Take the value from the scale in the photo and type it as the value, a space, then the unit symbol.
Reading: 2.95 kg
